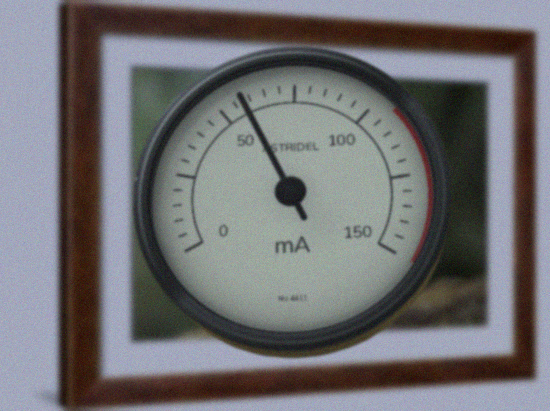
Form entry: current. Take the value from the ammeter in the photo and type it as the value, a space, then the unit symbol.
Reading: 57.5 mA
